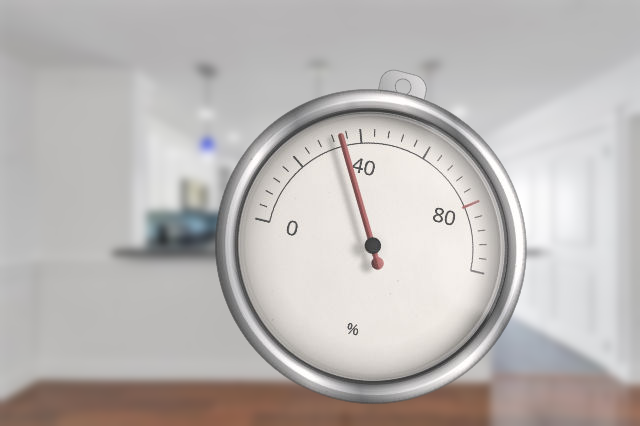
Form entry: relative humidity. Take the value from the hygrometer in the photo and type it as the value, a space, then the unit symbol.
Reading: 34 %
